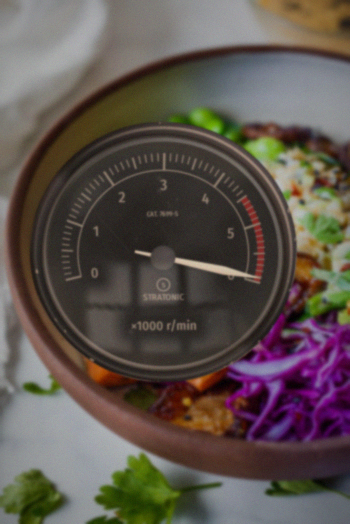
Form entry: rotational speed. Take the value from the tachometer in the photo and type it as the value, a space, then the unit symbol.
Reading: 5900 rpm
